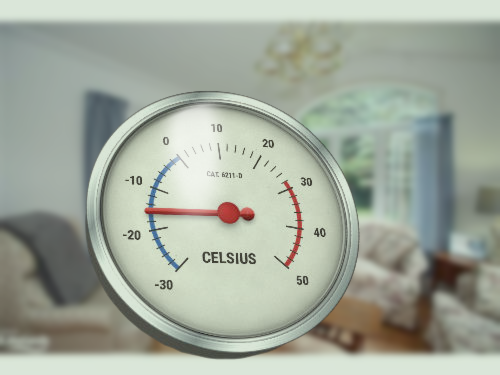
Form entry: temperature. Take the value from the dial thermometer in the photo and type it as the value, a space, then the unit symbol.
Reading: -16 °C
